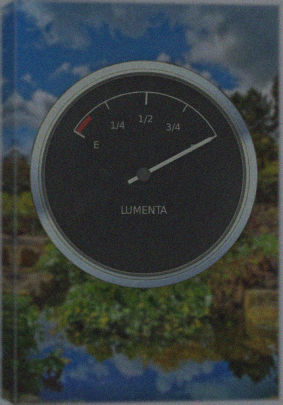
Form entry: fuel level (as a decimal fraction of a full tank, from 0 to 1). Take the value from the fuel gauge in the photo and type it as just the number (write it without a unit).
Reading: 1
